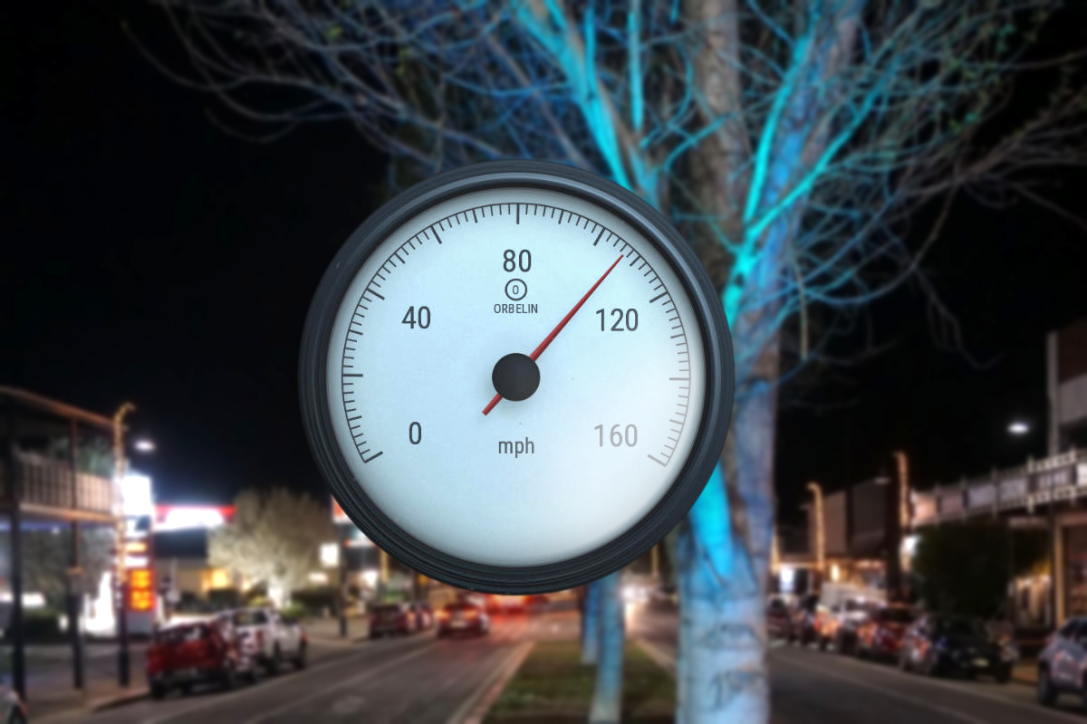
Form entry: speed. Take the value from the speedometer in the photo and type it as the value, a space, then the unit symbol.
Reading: 107 mph
